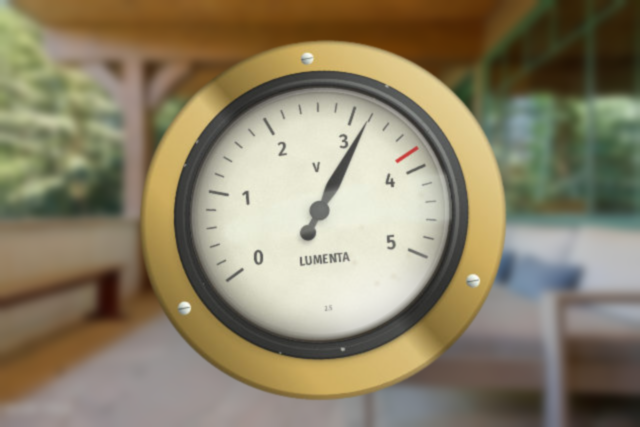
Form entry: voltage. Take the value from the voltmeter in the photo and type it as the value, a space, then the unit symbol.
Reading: 3.2 V
